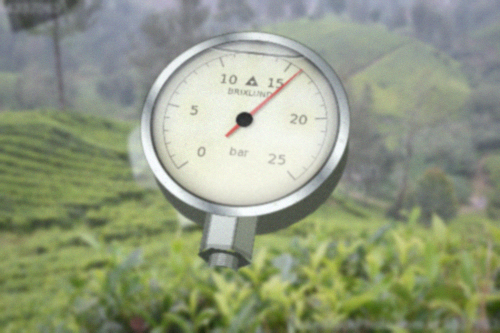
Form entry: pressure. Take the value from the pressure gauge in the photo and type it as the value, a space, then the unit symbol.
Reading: 16 bar
